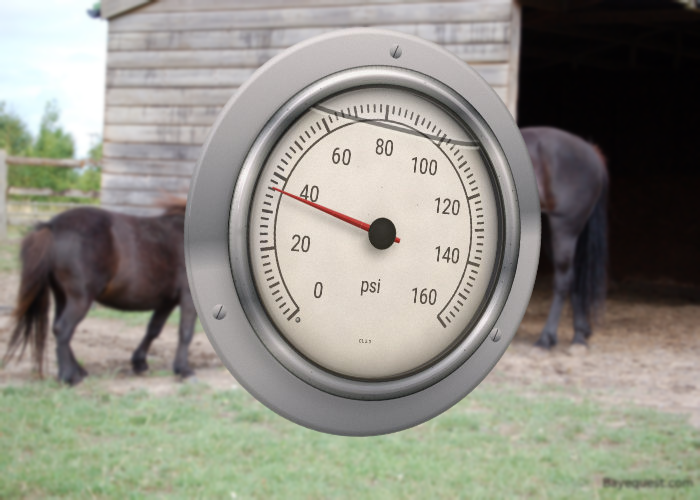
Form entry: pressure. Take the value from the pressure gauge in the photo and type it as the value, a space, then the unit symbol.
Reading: 36 psi
